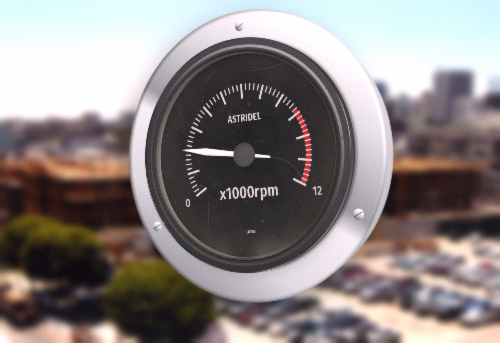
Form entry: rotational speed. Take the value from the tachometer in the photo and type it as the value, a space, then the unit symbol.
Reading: 2000 rpm
